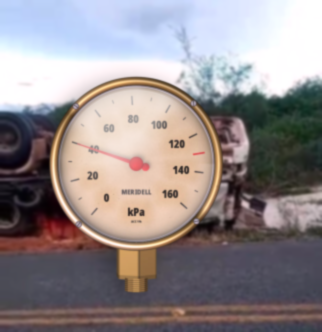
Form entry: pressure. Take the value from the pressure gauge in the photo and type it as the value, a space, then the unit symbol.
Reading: 40 kPa
